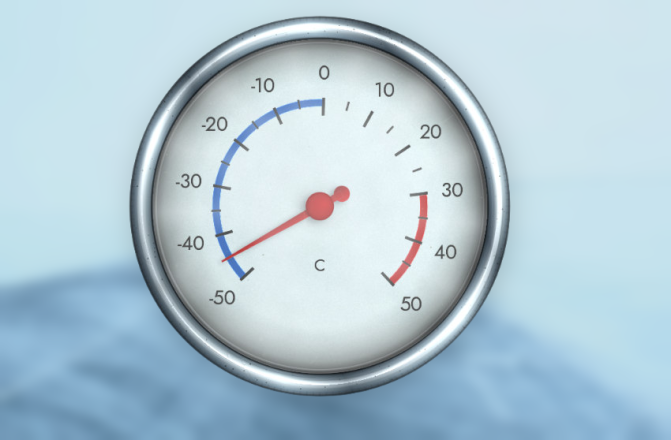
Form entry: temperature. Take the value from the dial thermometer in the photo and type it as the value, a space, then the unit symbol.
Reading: -45 °C
